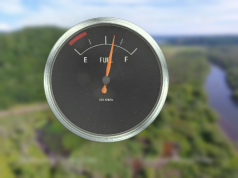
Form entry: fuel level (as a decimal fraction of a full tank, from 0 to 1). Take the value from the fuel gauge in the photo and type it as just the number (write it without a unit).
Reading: 0.625
